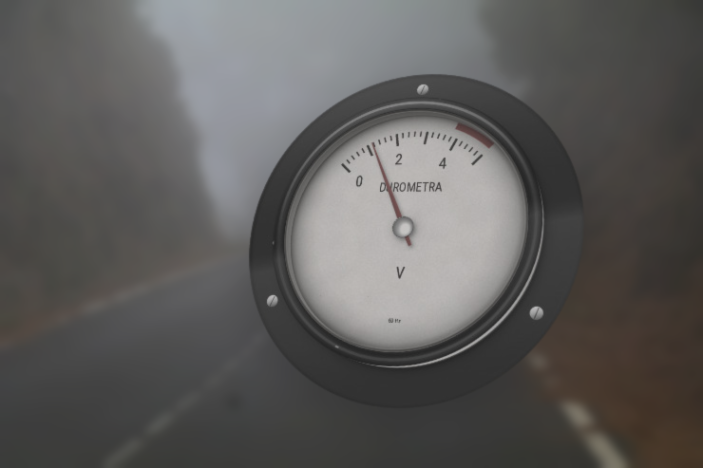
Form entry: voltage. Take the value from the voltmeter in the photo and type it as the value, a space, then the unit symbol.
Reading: 1.2 V
